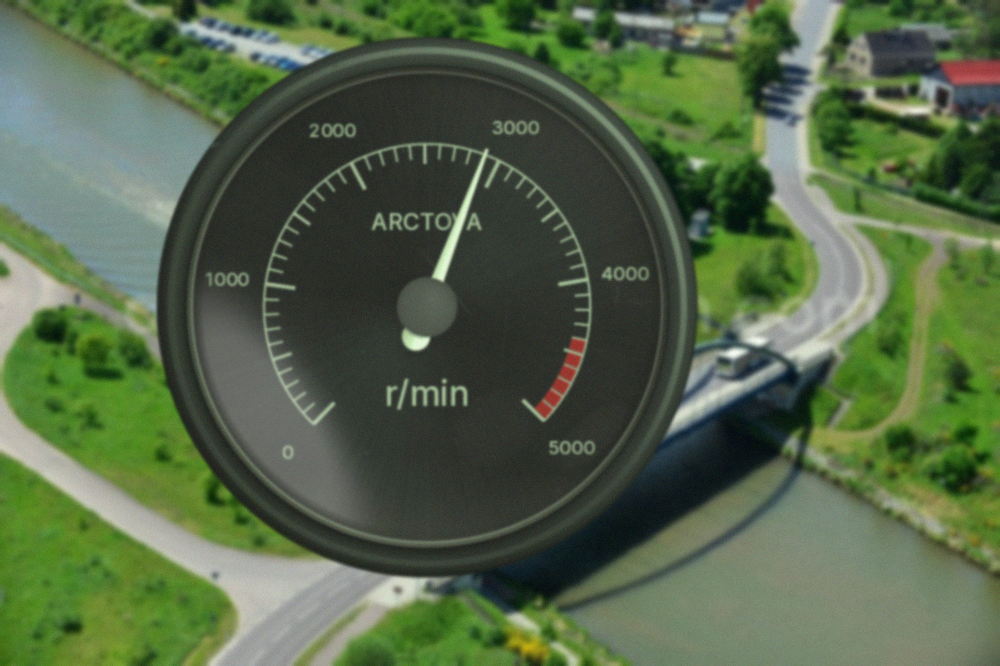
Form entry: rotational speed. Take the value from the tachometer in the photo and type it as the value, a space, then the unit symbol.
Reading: 2900 rpm
